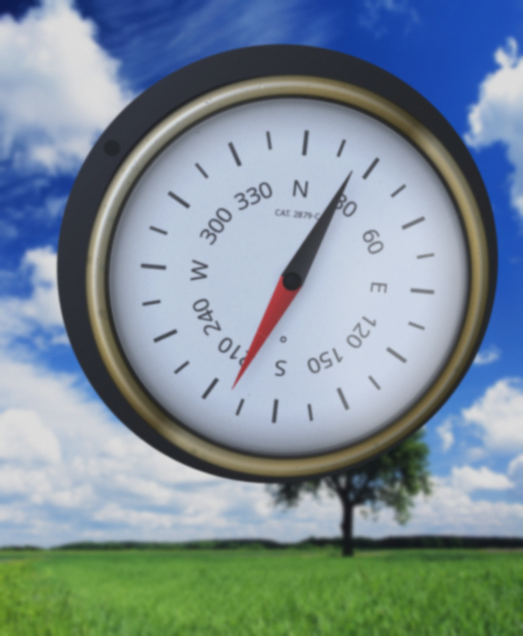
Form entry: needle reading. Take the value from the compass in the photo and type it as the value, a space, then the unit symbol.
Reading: 202.5 °
